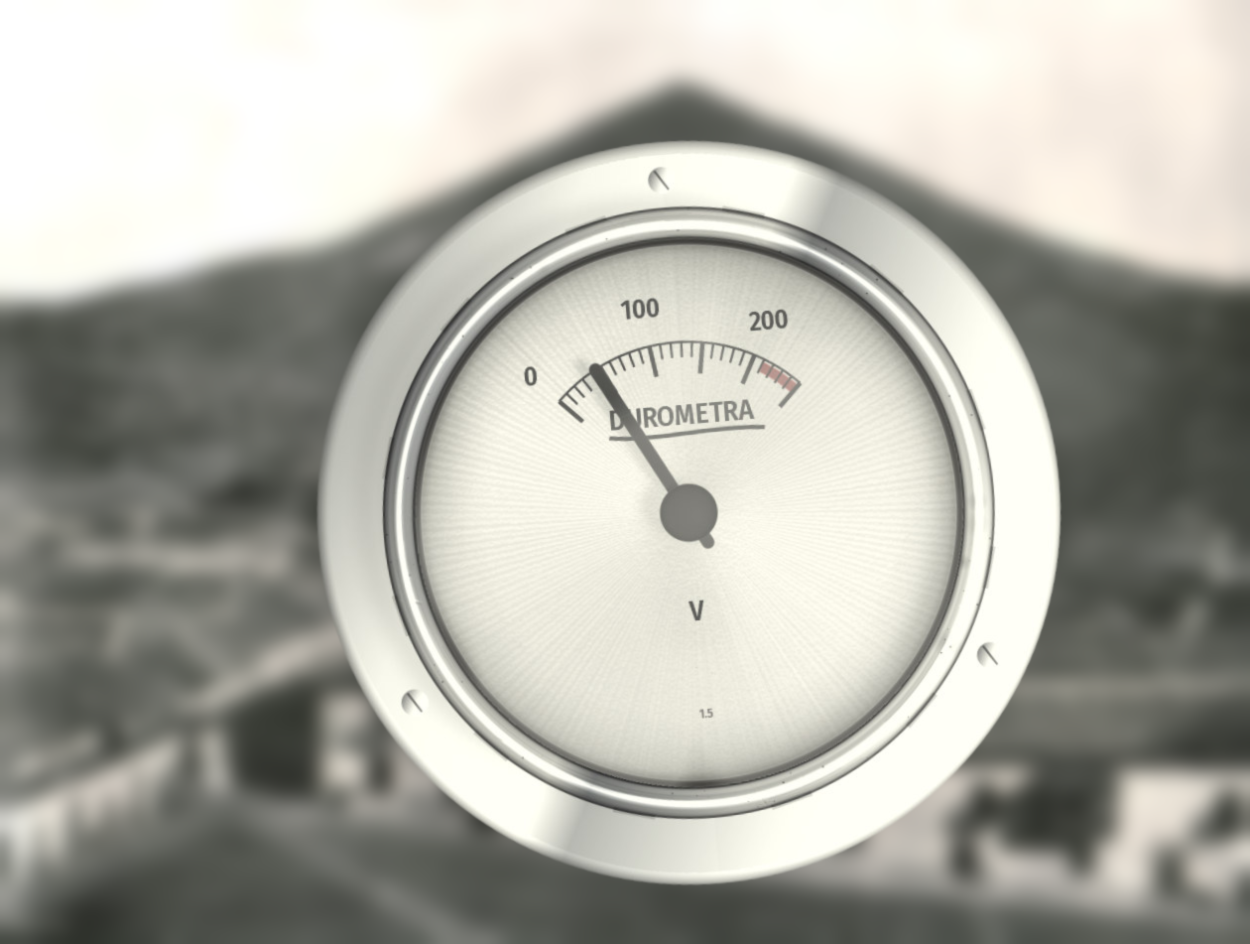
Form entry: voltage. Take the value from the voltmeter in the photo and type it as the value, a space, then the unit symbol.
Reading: 45 V
